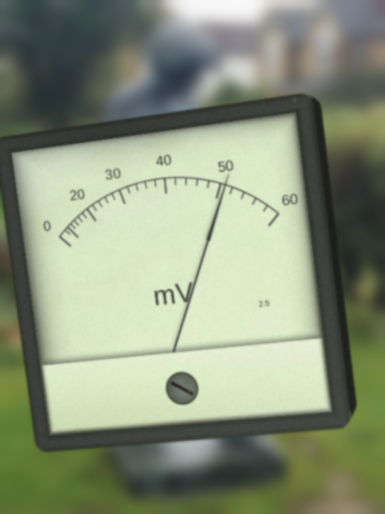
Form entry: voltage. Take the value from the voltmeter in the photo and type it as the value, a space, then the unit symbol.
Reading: 51 mV
